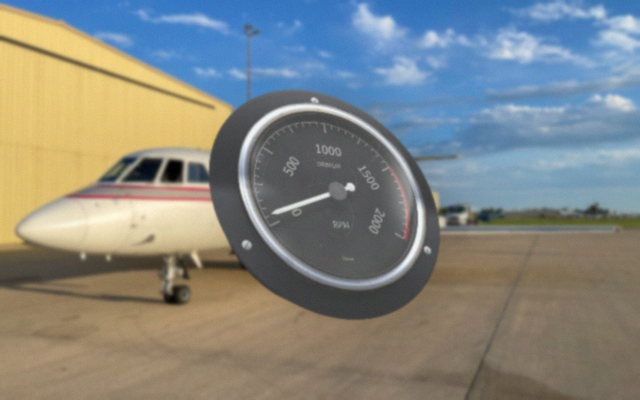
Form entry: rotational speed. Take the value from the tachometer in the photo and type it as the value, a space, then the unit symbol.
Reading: 50 rpm
